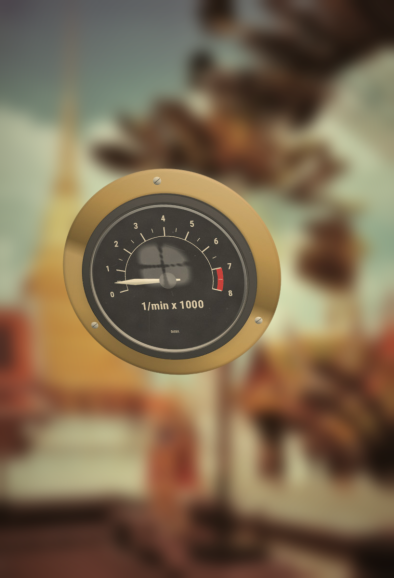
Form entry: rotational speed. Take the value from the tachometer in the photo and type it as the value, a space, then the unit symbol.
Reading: 500 rpm
